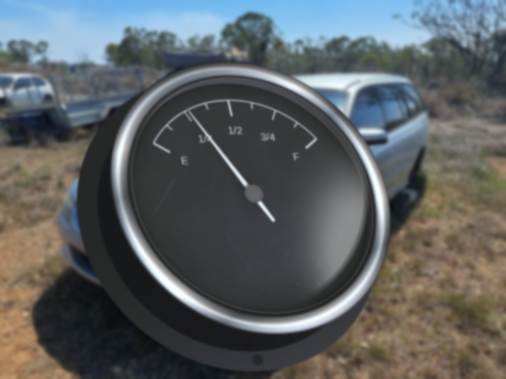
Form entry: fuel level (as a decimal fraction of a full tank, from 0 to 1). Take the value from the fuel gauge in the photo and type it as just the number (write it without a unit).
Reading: 0.25
